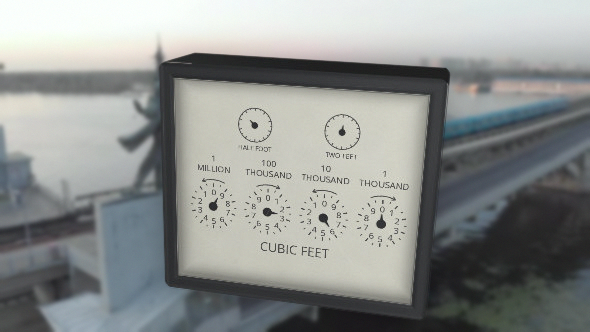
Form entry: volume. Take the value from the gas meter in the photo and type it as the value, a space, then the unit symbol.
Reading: 926000 ft³
